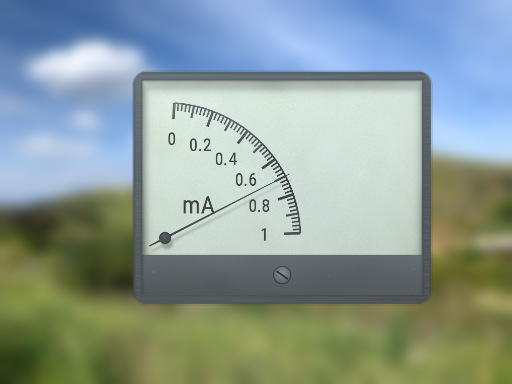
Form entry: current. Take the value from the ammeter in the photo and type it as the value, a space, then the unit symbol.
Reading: 0.7 mA
